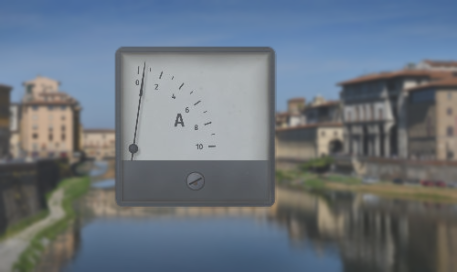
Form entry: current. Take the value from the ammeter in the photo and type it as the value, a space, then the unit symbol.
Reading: 0.5 A
